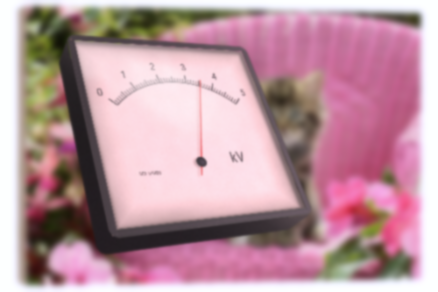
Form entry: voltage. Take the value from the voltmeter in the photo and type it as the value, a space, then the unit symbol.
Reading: 3.5 kV
